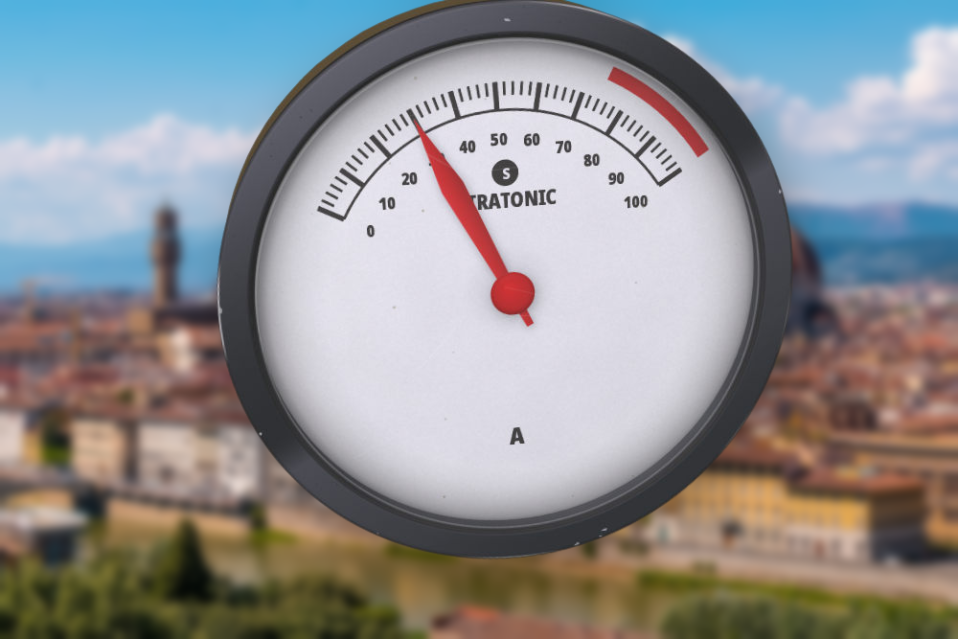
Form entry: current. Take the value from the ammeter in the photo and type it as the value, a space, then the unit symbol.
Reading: 30 A
